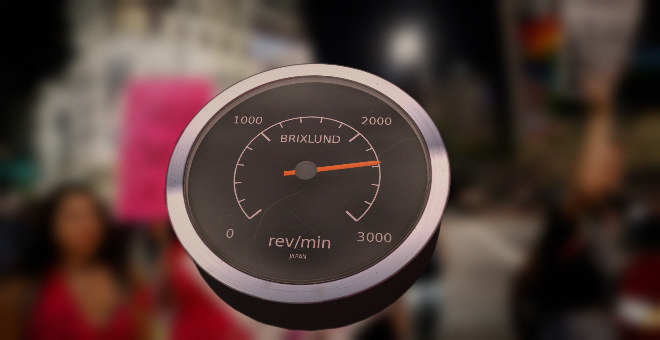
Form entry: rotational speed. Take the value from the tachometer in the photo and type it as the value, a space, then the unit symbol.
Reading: 2400 rpm
